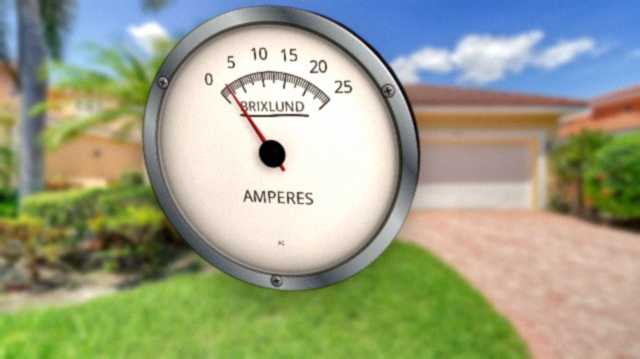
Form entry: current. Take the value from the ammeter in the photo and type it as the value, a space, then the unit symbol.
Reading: 2.5 A
